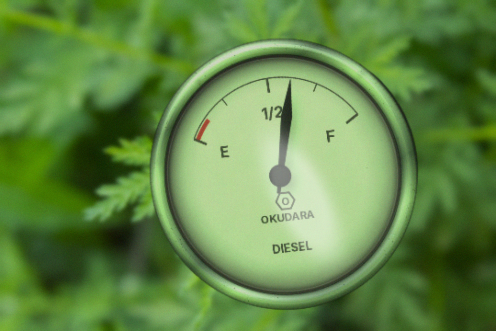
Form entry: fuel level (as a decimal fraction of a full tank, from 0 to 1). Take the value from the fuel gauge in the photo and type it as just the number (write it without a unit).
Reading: 0.625
